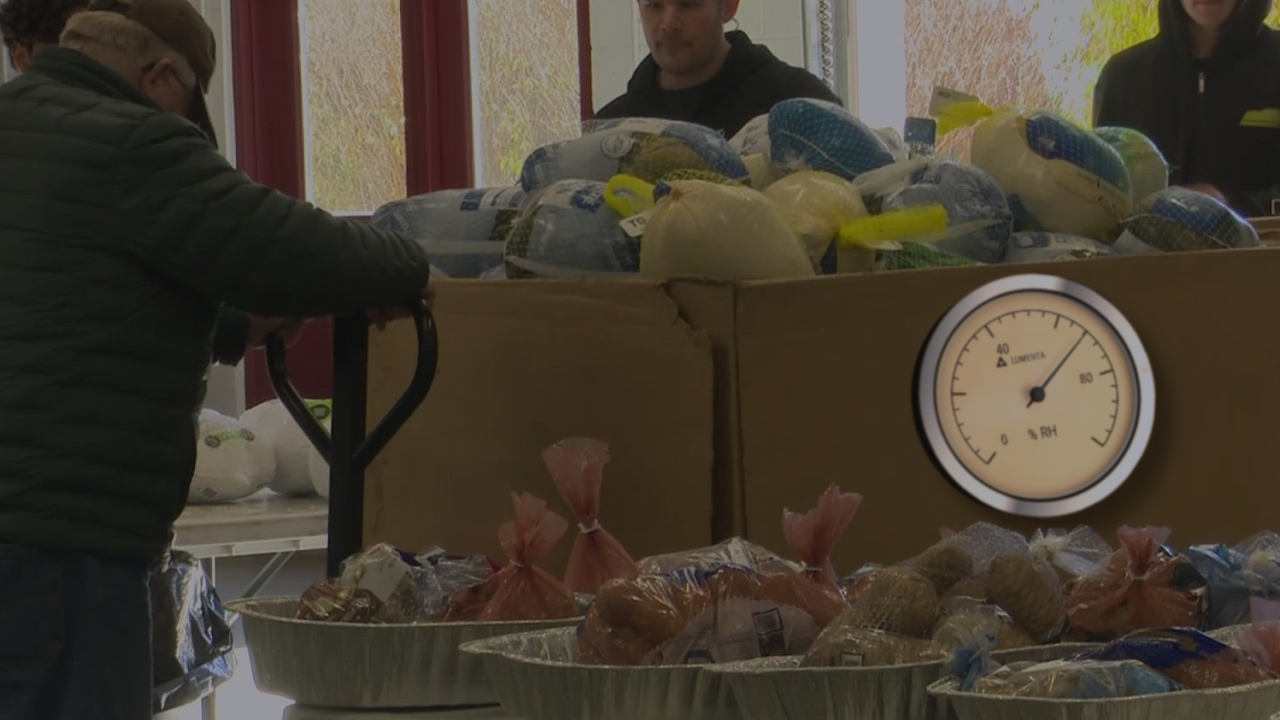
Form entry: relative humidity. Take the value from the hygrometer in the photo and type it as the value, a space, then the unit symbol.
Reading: 68 %
